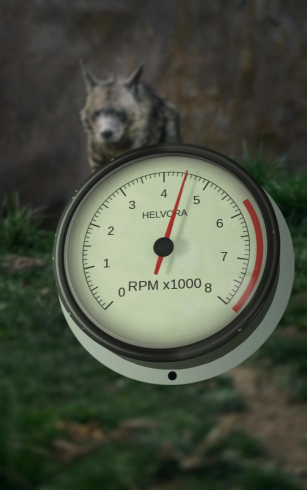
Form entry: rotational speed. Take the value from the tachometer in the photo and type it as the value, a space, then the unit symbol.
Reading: 4500 rpm
